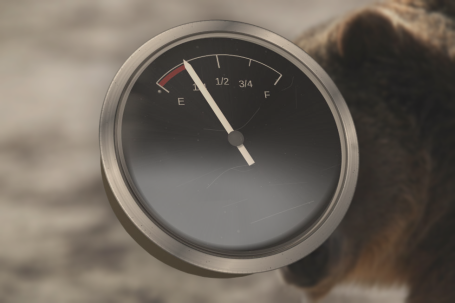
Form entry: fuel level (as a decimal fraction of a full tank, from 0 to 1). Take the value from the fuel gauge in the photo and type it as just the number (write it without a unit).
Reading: 0.25
